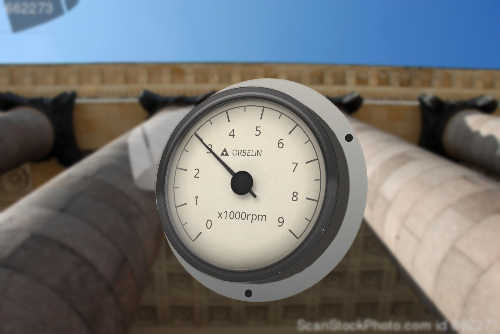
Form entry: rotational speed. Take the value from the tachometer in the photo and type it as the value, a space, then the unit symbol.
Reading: 3000 rpm
